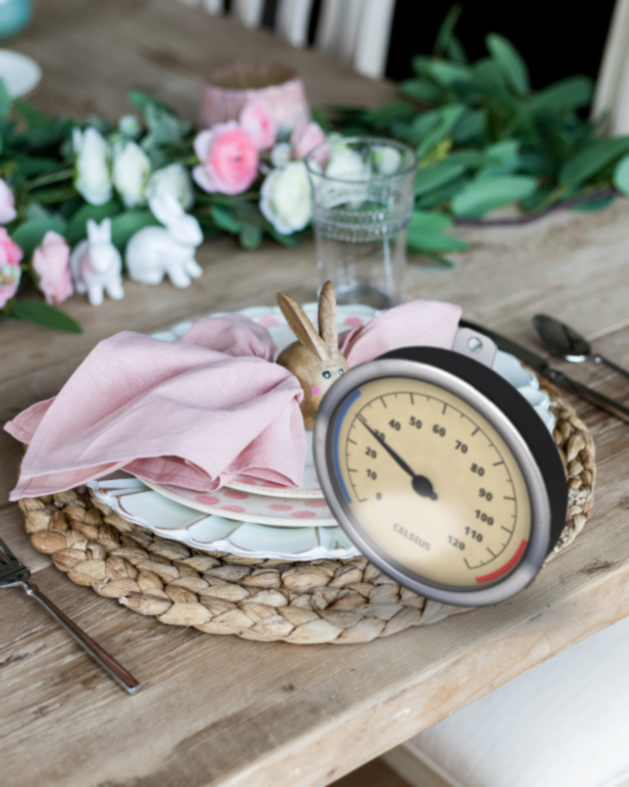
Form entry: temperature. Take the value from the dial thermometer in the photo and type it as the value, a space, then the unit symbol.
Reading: 30 °C
